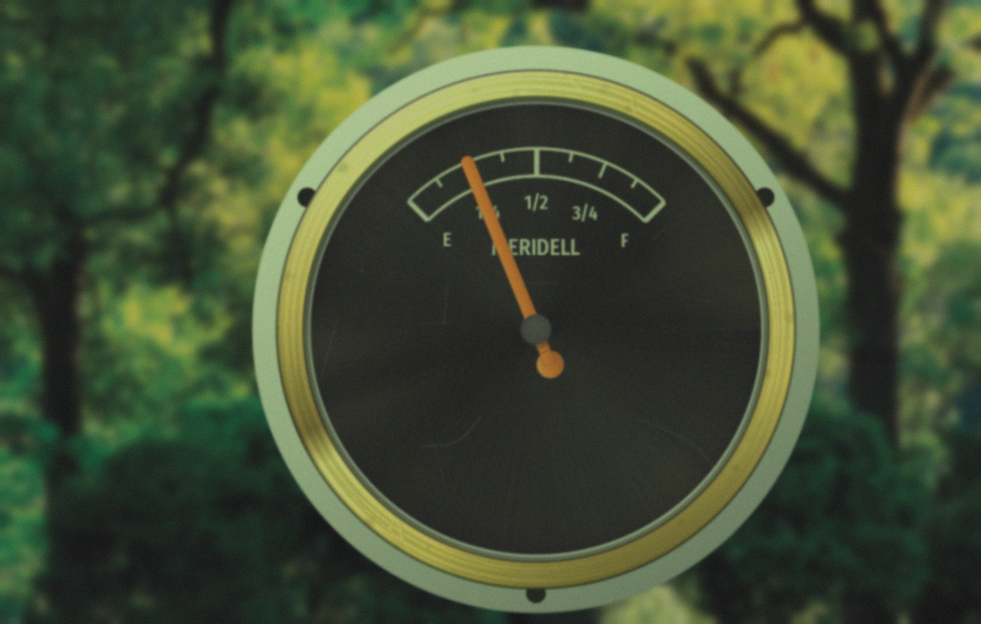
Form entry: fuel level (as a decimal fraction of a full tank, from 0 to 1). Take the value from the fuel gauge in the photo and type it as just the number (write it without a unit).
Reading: 0.25
